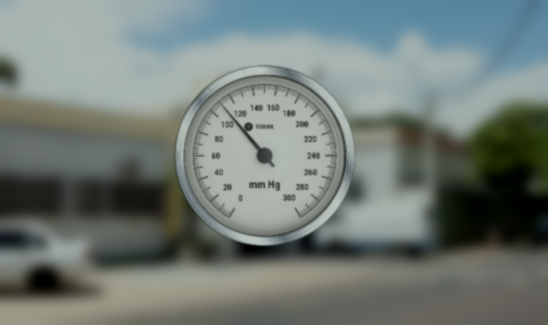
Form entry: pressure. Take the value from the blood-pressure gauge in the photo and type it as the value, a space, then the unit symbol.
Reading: 110 mmHg
